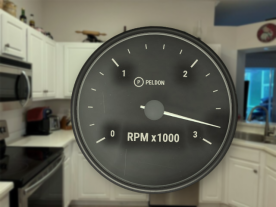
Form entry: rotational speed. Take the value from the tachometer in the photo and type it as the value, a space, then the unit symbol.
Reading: 2800 rpm
